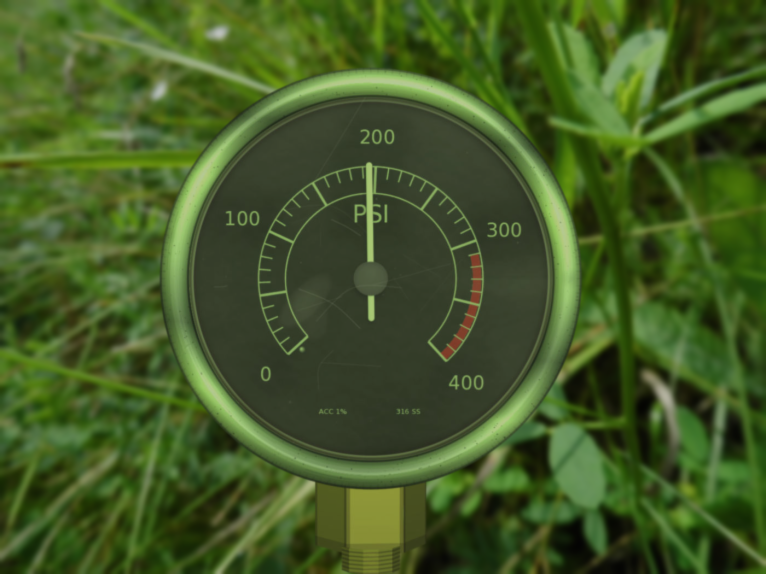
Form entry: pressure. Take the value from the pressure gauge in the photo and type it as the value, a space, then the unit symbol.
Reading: 195 psi
